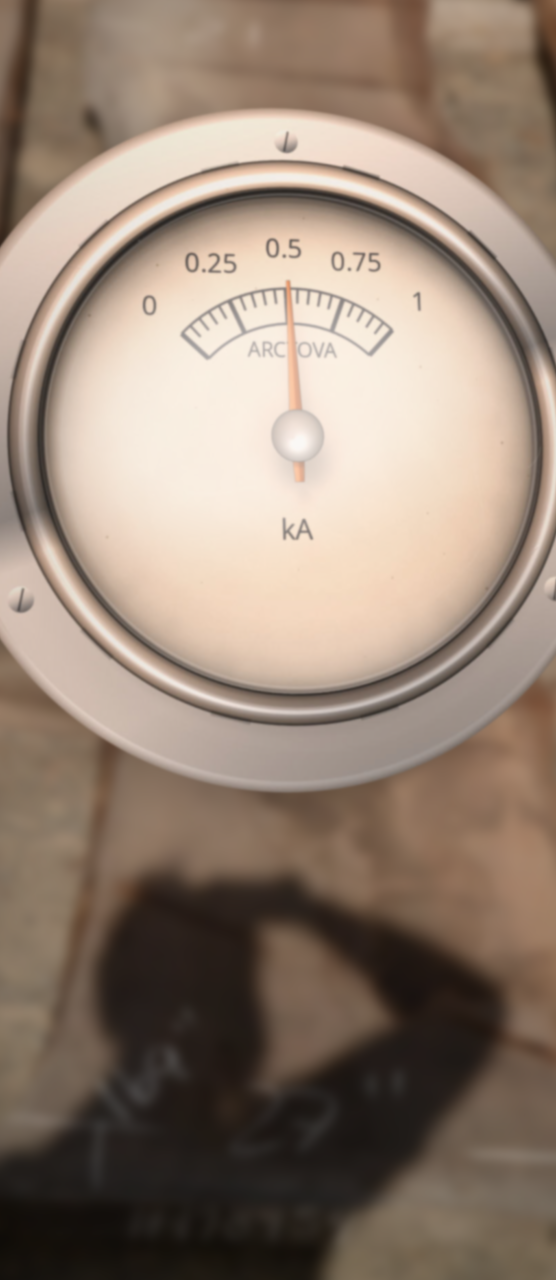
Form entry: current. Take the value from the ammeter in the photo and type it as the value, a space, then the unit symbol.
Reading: 0.5 kA
